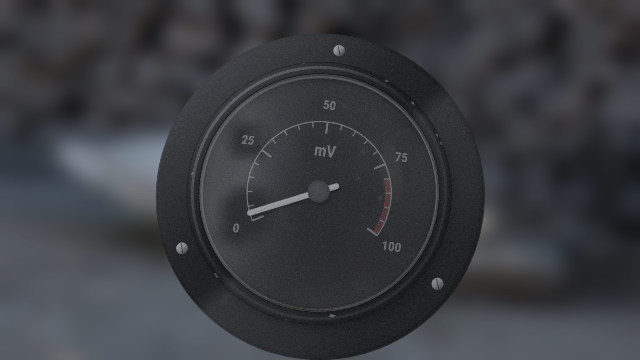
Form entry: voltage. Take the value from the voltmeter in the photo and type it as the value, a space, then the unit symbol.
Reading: 2.5 mV
